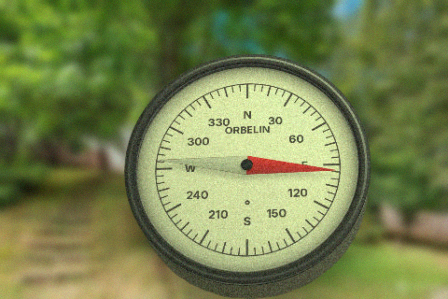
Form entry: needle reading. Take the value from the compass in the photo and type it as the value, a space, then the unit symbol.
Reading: 95 °
